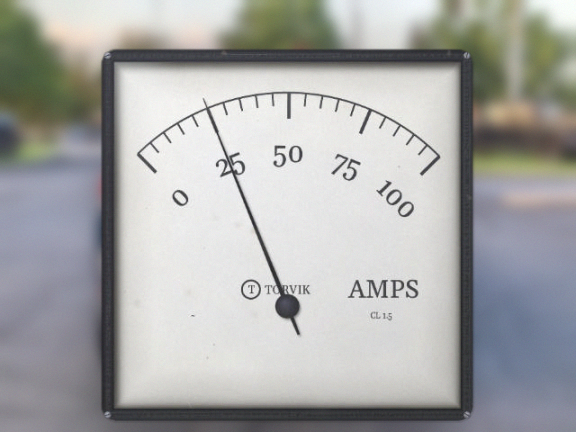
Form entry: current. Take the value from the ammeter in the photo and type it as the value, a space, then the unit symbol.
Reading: 25 A
